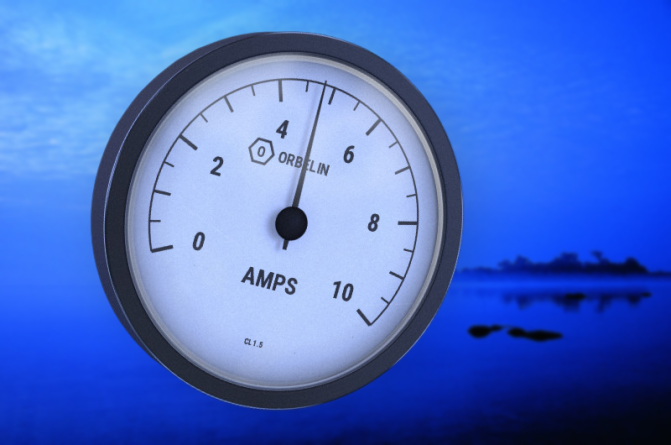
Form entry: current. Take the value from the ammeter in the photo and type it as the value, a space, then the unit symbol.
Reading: 4.75 A
